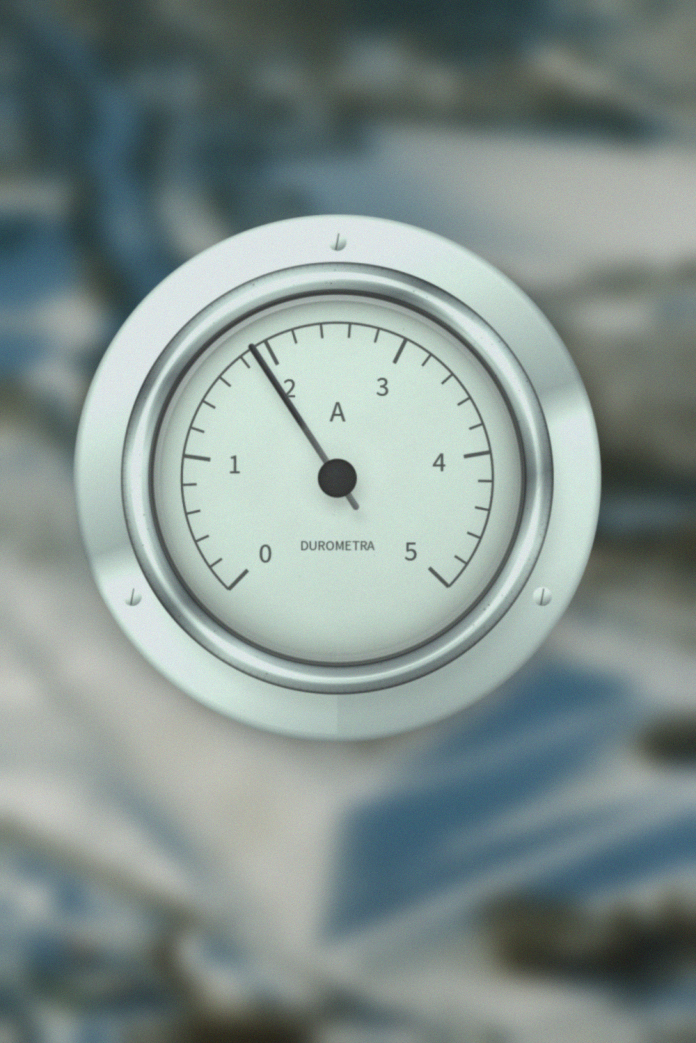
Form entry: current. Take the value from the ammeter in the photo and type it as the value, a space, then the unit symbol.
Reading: 1.9 A
